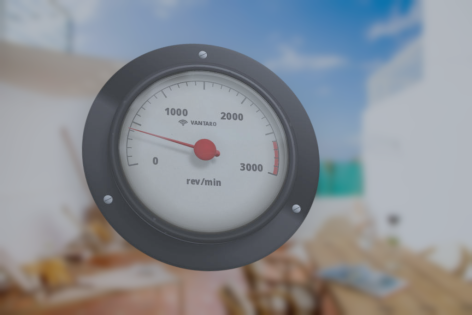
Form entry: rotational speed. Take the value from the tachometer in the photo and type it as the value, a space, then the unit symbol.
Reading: 400 rpm
